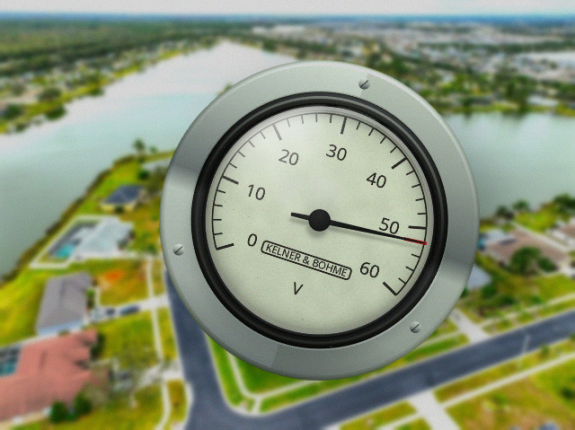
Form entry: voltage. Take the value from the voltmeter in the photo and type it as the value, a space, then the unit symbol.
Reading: 52 V
